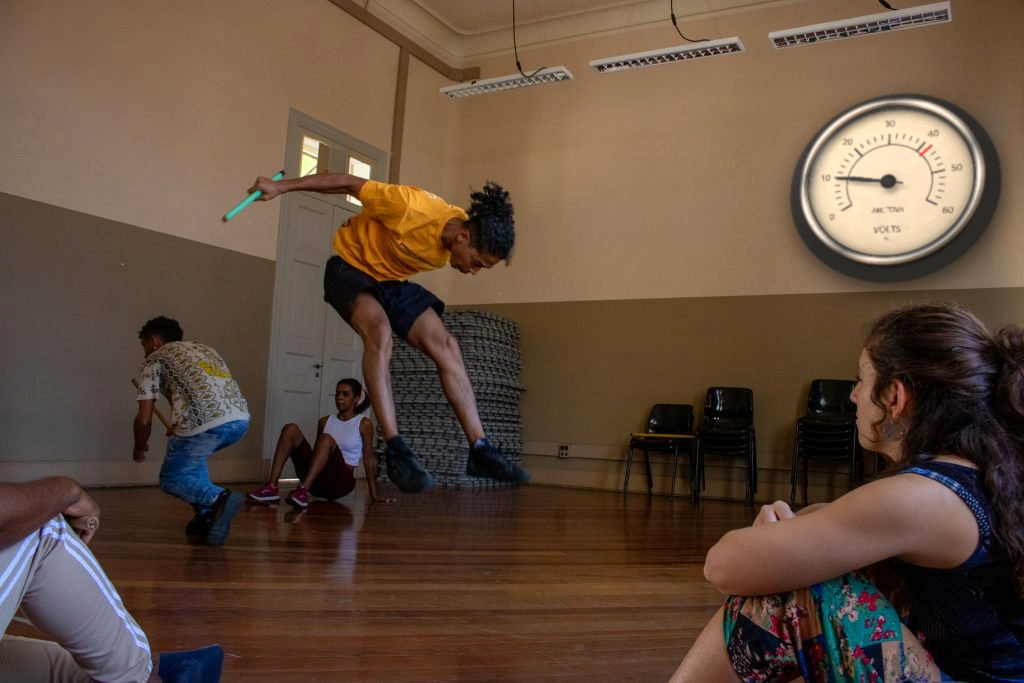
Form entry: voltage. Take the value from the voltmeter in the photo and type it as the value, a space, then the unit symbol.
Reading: 10 V
